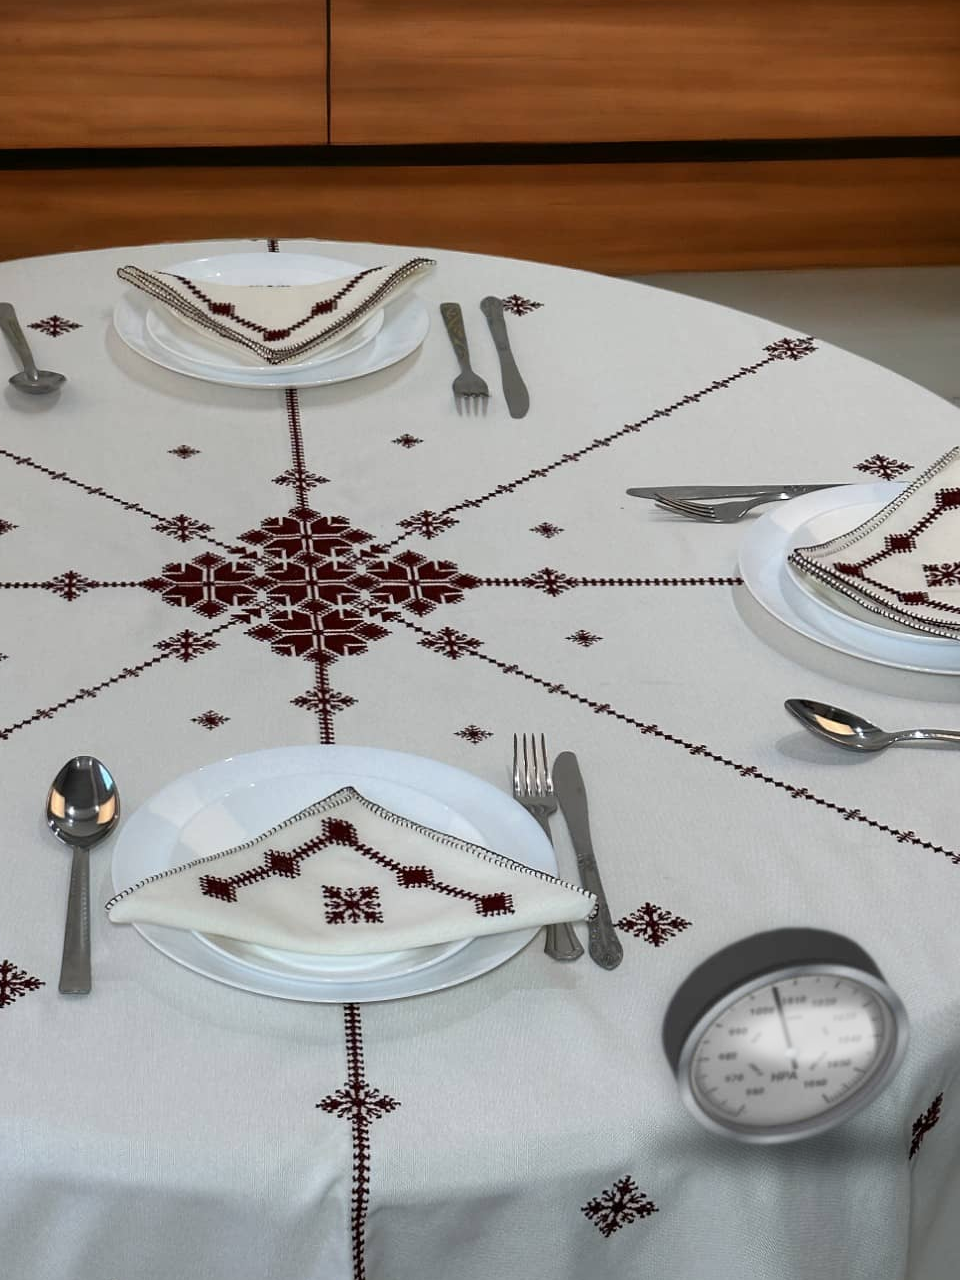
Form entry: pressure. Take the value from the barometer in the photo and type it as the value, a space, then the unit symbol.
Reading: 1005 hPa
